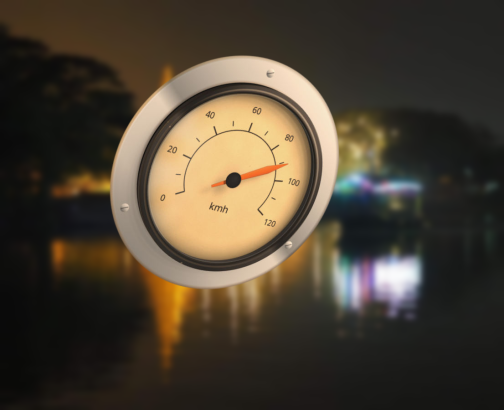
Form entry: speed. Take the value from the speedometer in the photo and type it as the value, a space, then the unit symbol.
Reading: 90 km/h
